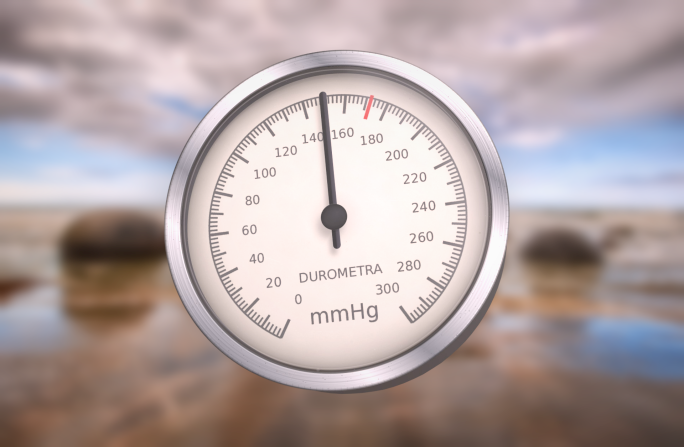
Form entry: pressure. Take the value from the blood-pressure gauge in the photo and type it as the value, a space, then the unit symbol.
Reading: 150 mmHg
